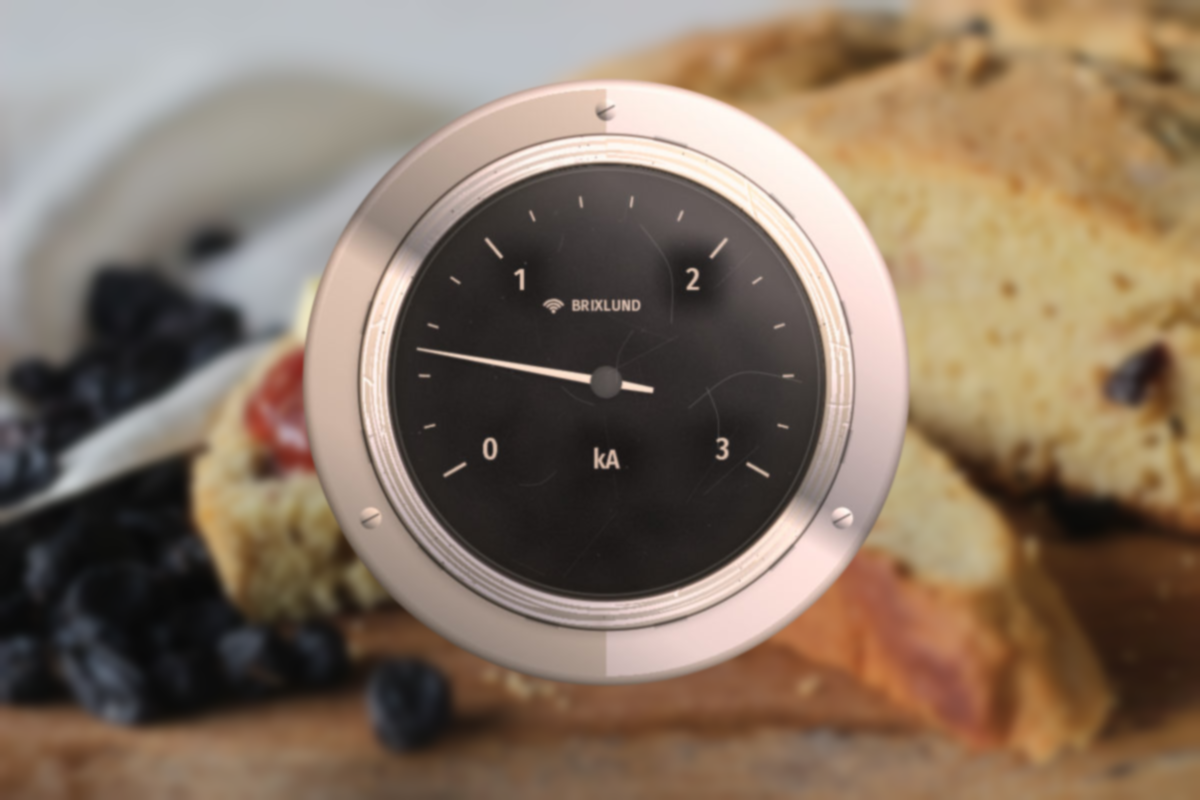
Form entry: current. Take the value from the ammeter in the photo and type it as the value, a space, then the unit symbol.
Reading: 0.5 kA
